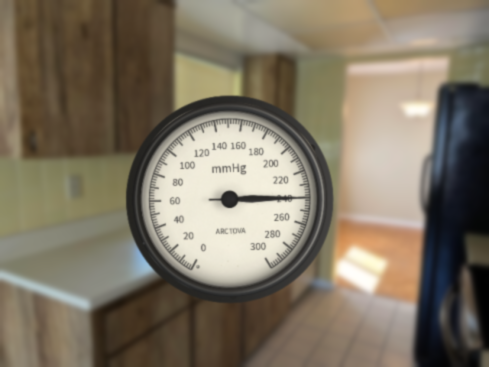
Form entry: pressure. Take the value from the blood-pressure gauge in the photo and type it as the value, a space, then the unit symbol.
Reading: 240 mmHg
